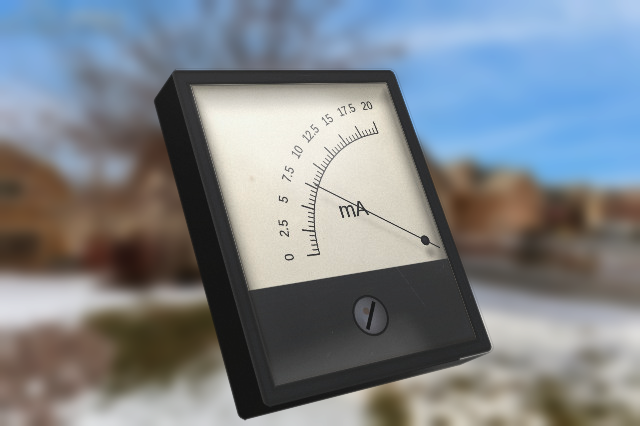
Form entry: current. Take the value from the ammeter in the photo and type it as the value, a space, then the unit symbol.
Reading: 7.5 mA
